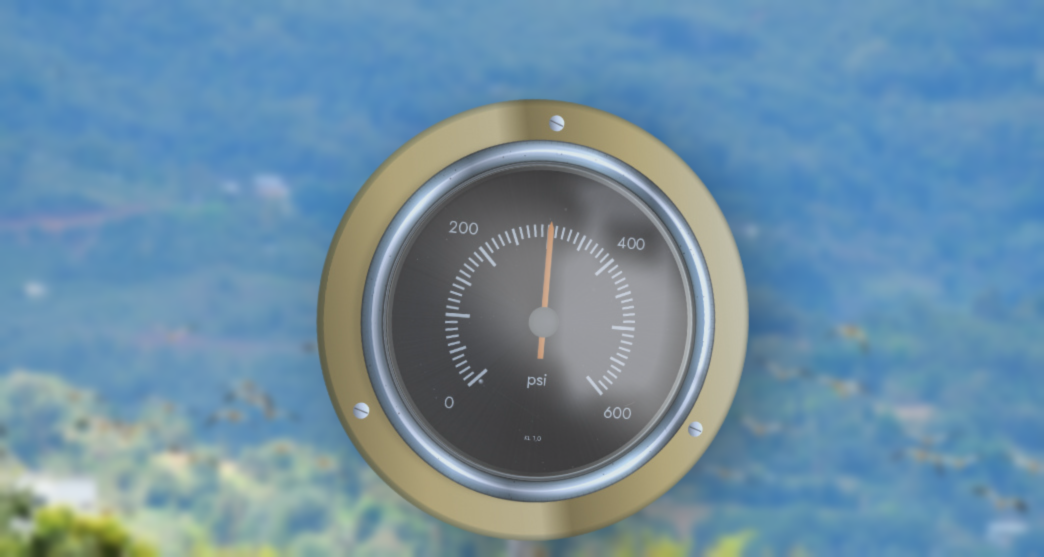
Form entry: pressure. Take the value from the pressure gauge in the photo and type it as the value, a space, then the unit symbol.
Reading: 300 psi
